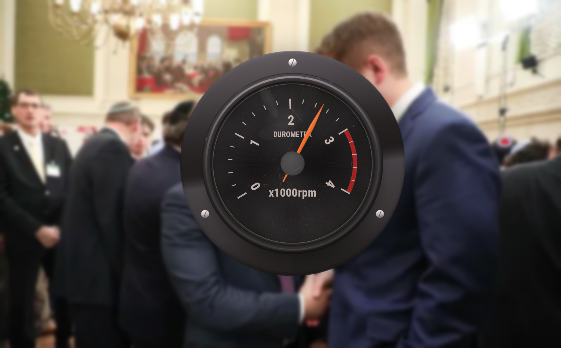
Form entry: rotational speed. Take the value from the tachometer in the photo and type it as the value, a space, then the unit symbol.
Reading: 2500 rpm
